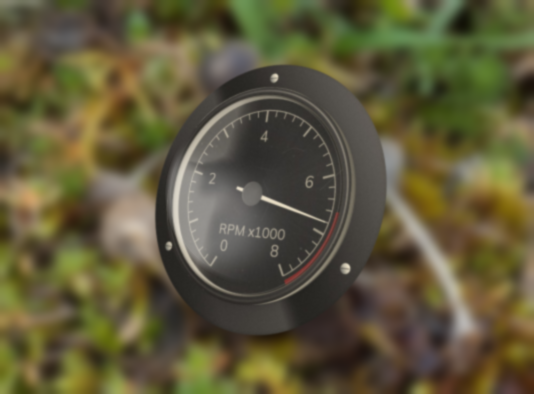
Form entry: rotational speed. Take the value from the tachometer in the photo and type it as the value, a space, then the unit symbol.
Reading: 6800 rpm
